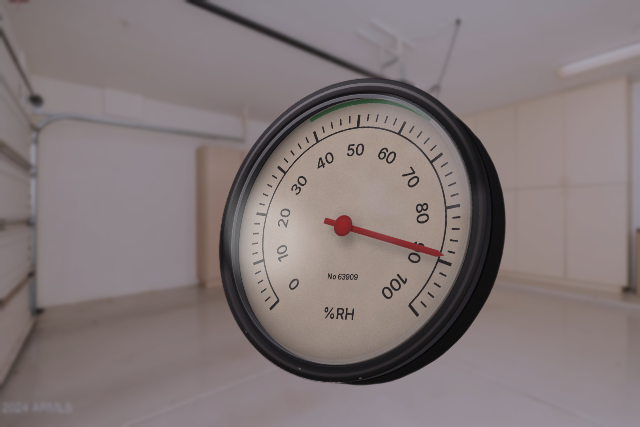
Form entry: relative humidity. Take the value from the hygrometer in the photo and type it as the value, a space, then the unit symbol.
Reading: 89 %
